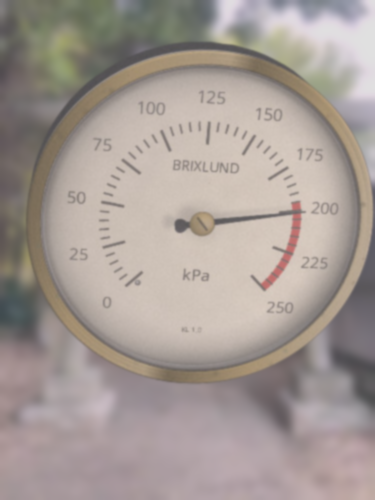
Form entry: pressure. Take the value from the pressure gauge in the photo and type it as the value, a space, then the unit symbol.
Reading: 200 kPa
